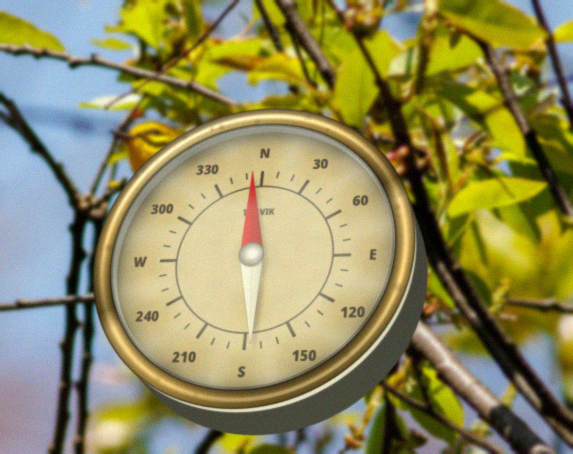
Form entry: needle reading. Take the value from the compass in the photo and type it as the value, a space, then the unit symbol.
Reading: 355 °
